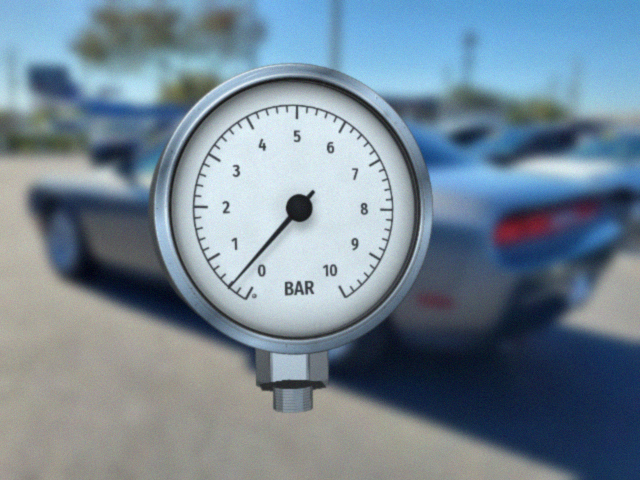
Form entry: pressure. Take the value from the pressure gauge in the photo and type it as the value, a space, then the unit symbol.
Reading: 0.4 bar
